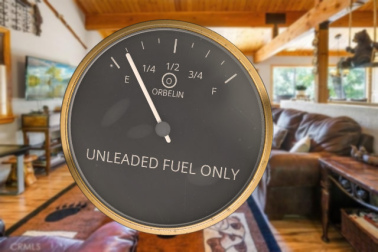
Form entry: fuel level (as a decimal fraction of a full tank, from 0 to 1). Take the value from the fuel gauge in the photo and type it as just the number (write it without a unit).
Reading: 0.125
